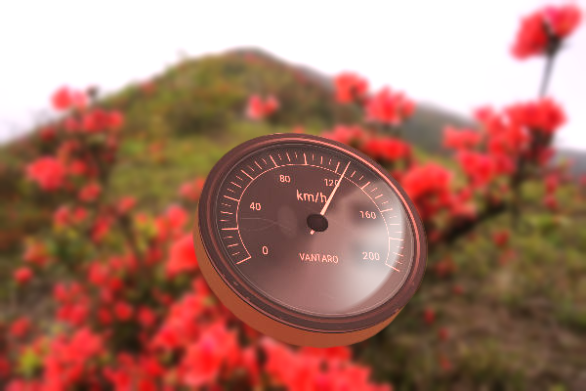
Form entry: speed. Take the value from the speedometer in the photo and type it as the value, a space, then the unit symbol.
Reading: 125 km/h
